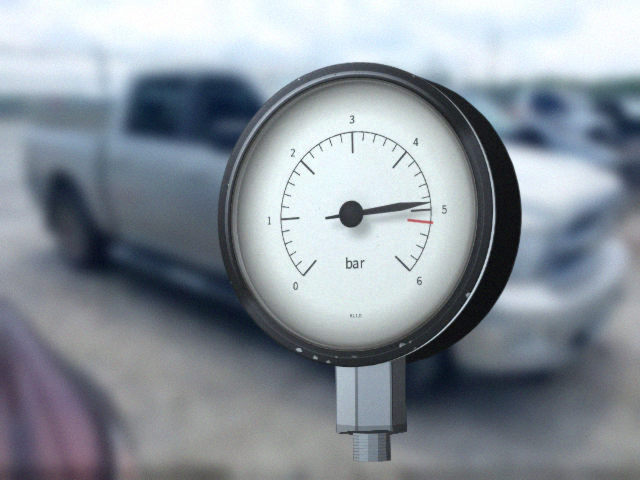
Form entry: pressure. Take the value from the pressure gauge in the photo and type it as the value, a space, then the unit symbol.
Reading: 4.9 bar
